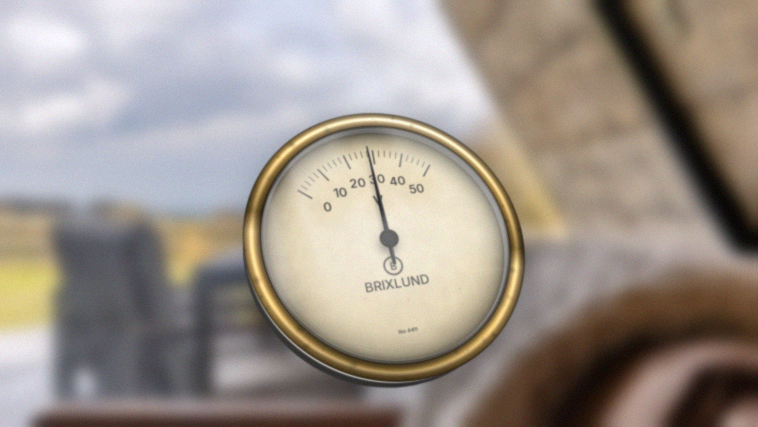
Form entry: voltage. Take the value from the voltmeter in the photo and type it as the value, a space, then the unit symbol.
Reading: 28 V
